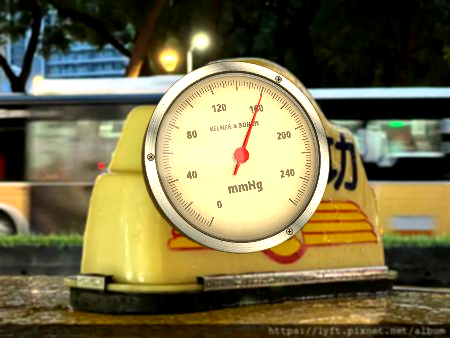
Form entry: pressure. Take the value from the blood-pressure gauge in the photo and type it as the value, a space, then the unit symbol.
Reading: 160 mmHg
